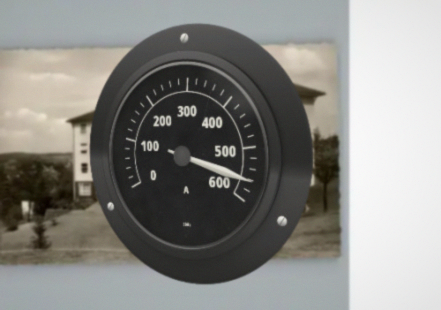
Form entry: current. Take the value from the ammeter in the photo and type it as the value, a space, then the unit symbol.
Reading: 560 A
